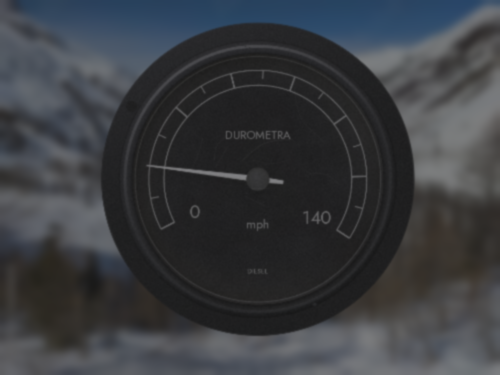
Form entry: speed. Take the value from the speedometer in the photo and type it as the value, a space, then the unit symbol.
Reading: 20 mph
